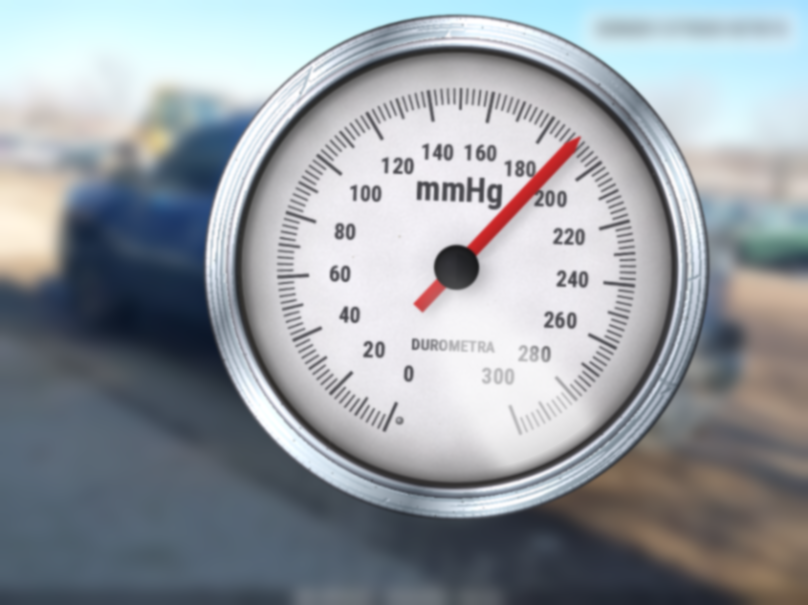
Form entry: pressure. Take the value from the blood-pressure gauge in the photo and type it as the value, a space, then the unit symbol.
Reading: 190 mmHg
